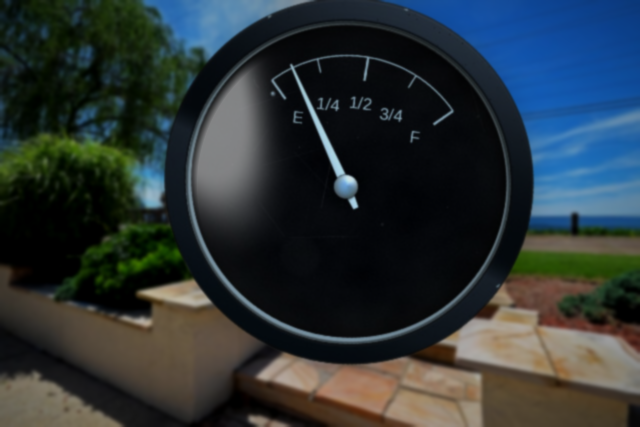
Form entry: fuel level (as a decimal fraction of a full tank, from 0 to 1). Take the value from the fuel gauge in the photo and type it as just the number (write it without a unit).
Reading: 0.125
